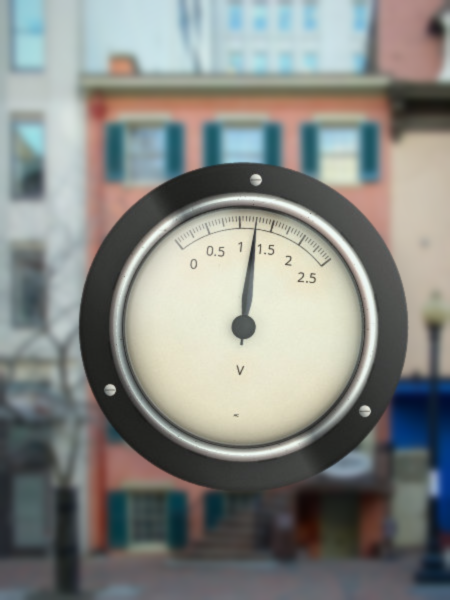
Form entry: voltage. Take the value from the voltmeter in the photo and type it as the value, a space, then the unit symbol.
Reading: 1.25 V
